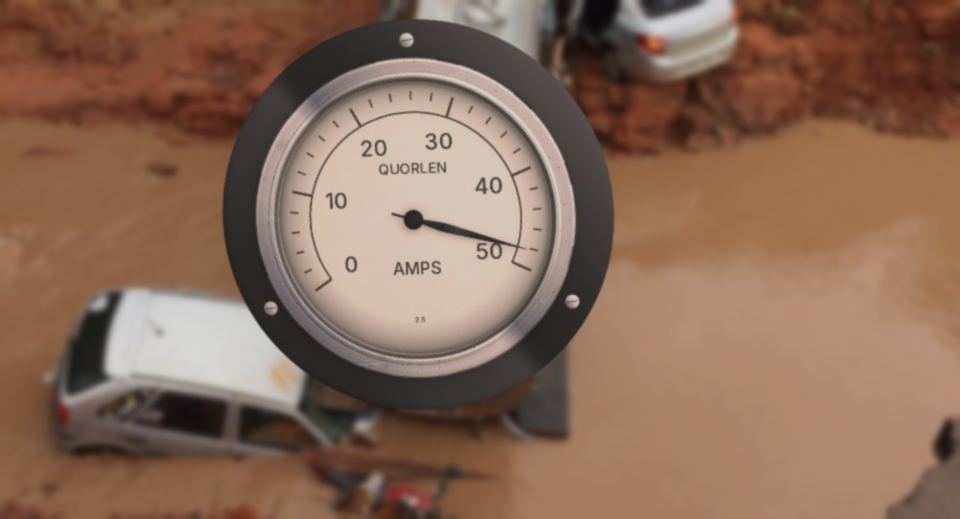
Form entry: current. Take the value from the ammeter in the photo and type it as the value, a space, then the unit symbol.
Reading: 48 A
